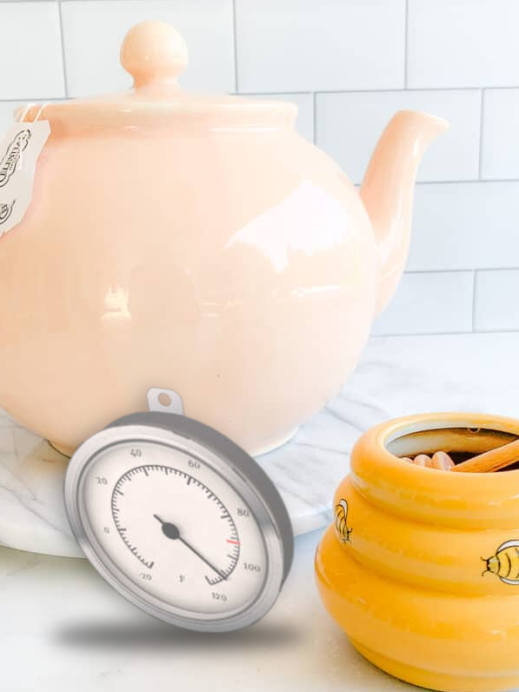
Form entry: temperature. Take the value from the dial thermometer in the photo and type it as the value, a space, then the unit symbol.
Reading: 110 °F
